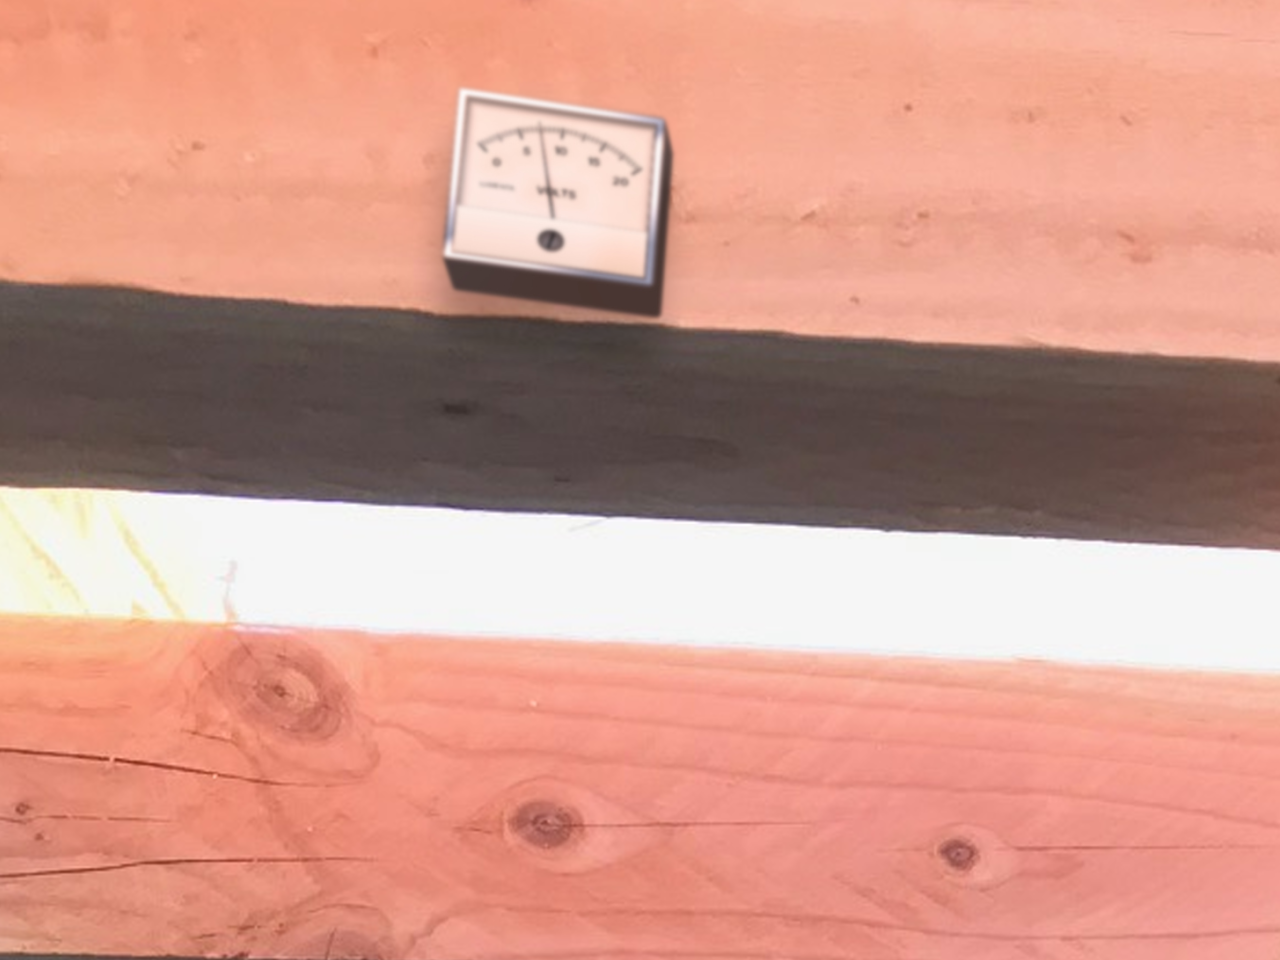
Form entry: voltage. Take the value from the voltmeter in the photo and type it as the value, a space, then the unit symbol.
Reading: 7.5 V
